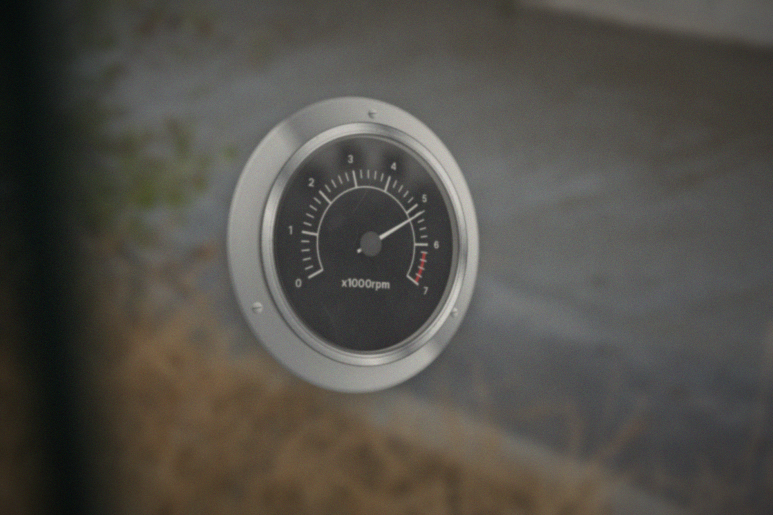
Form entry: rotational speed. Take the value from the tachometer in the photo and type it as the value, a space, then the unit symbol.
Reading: 5200 rpm
